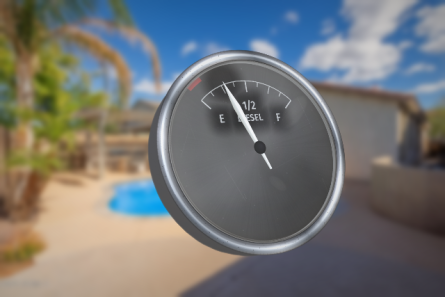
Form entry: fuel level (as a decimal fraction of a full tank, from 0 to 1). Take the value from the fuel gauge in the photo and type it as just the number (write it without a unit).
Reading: 0.25
